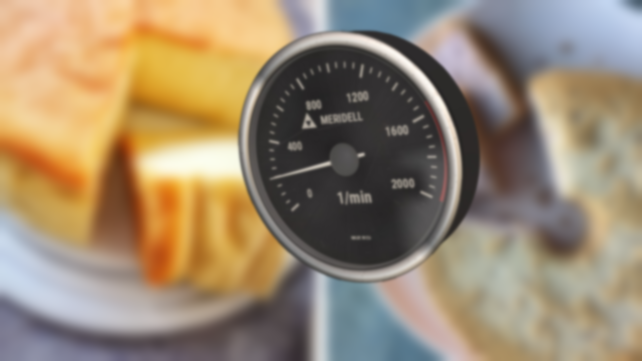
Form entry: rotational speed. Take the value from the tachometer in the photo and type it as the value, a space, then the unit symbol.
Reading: 200 rpm
